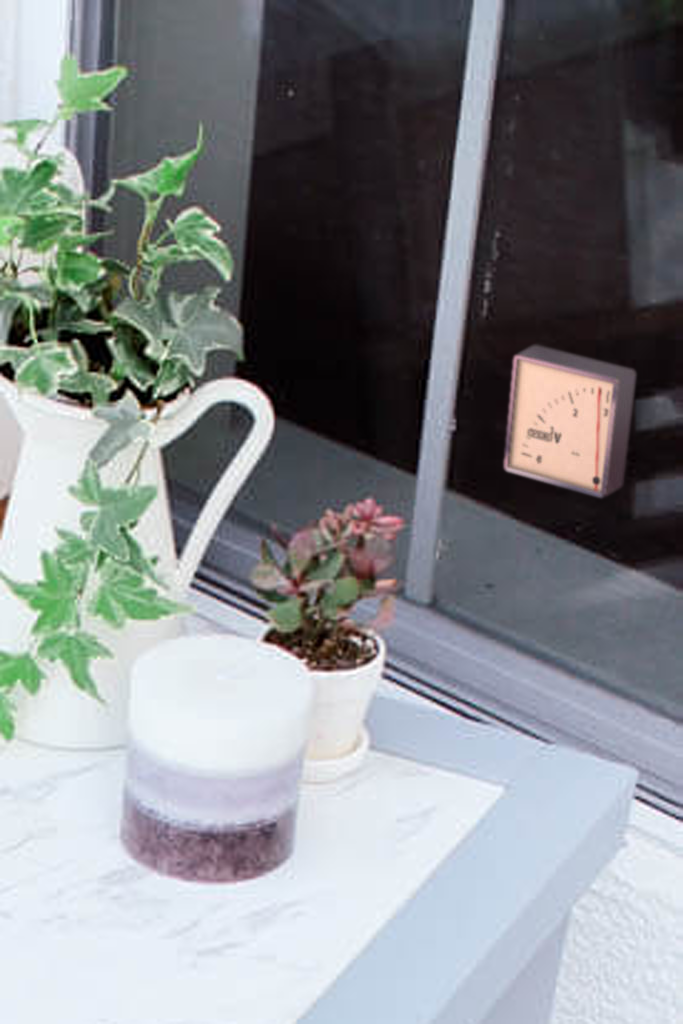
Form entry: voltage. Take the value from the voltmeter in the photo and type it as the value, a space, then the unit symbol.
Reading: 2.8 V
